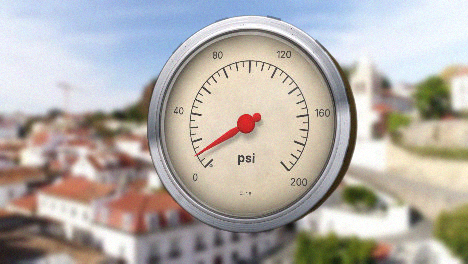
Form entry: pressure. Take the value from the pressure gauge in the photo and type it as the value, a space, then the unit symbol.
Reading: 10 psi
